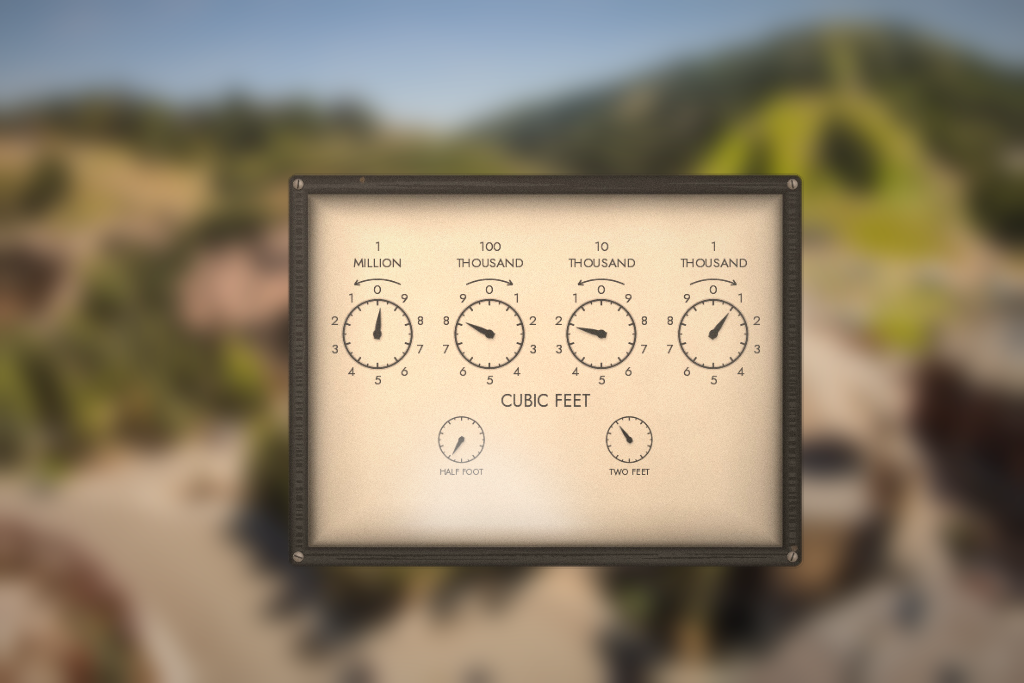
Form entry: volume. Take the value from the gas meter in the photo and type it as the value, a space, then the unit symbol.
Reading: 982100 ft³
